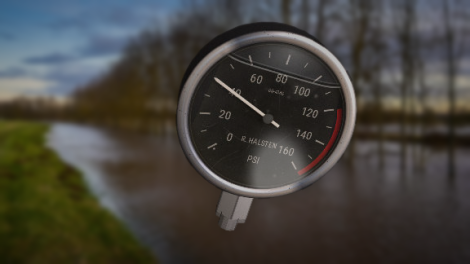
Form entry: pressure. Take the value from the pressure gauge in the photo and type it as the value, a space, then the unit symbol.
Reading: 40 psi
